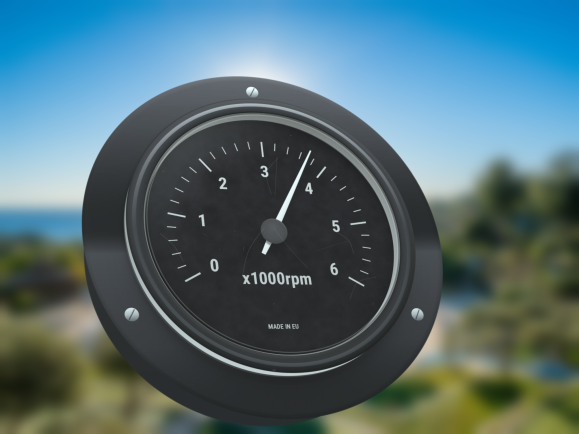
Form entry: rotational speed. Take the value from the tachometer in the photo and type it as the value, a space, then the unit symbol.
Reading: 3700 rpm
